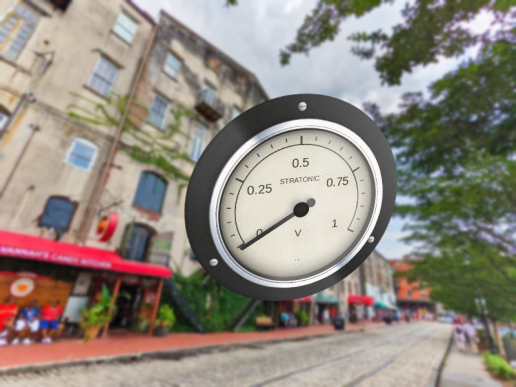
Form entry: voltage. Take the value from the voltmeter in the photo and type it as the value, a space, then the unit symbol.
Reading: 0 V
